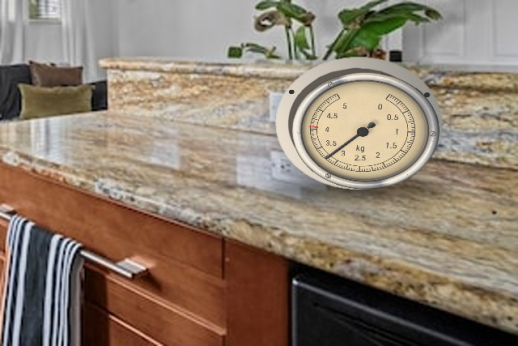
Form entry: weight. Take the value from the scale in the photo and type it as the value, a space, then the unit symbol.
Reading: 3.25 kg
